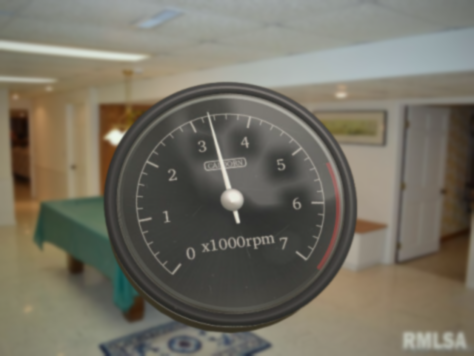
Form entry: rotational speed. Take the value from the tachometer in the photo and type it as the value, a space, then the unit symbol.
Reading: 3300 rpm
